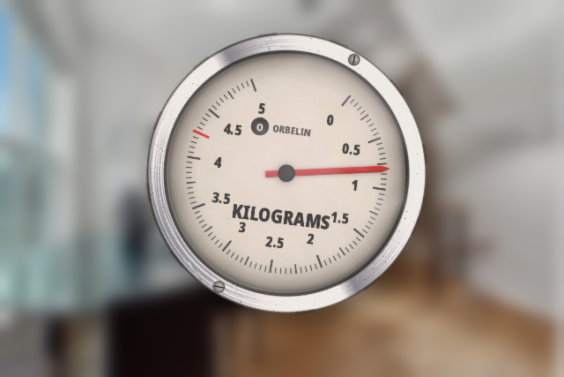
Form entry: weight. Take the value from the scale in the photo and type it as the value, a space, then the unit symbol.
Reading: 0.8 kg
